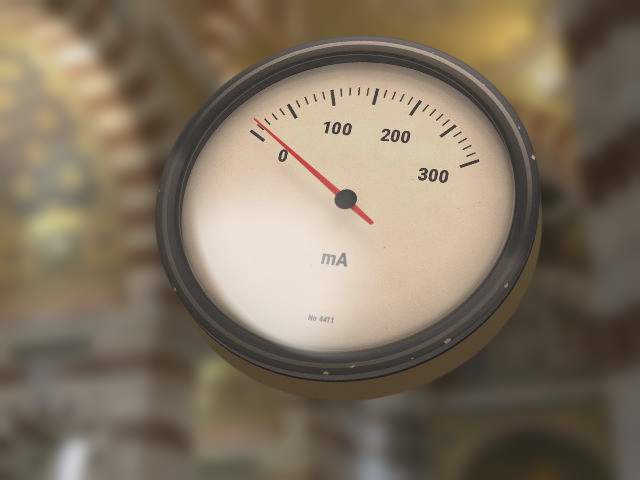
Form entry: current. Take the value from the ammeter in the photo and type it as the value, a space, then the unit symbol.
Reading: 10 mA
